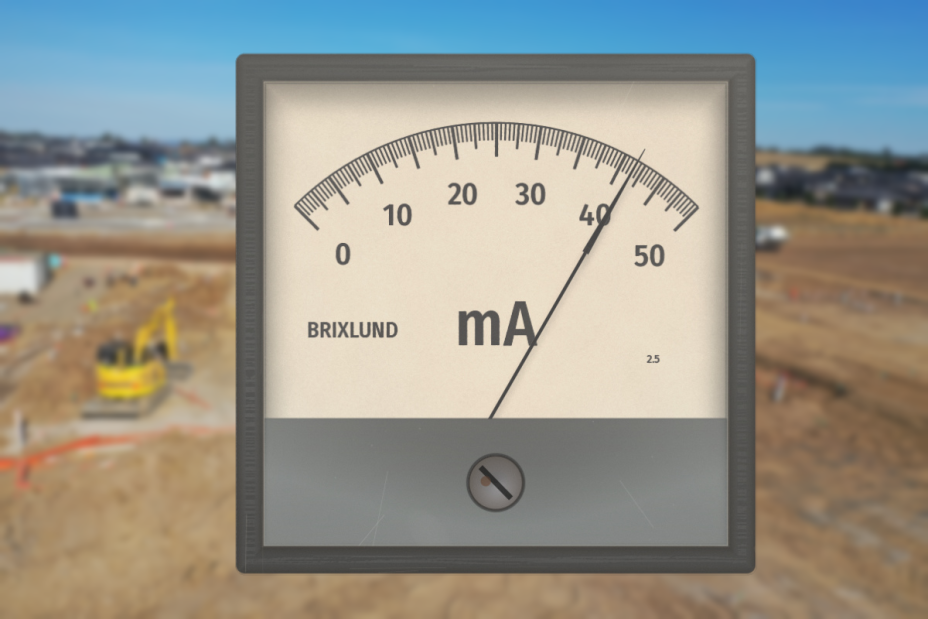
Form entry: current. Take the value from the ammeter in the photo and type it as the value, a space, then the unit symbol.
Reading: 41.5 mA
